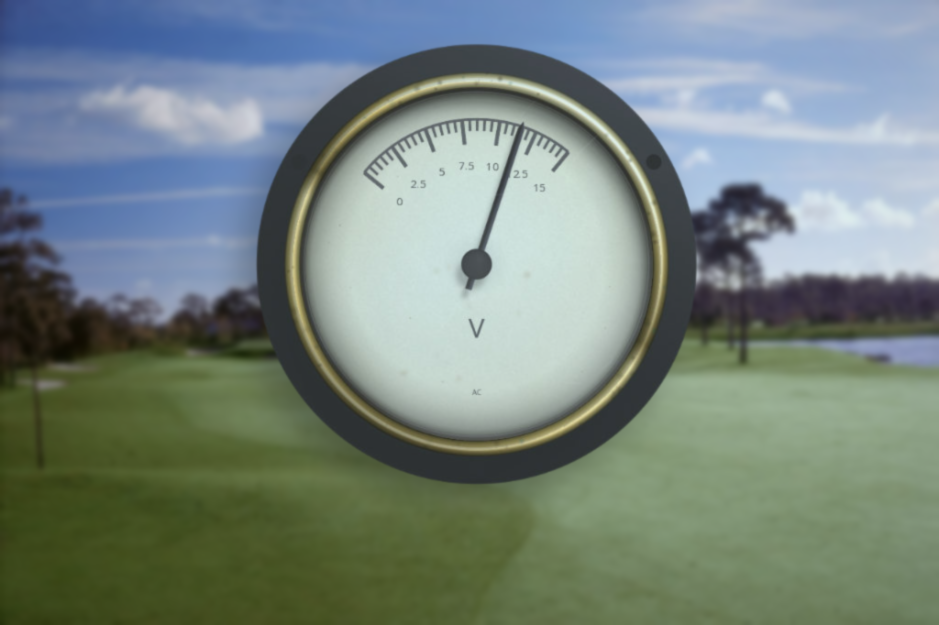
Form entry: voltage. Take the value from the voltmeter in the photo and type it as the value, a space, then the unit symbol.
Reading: 11.5 V
